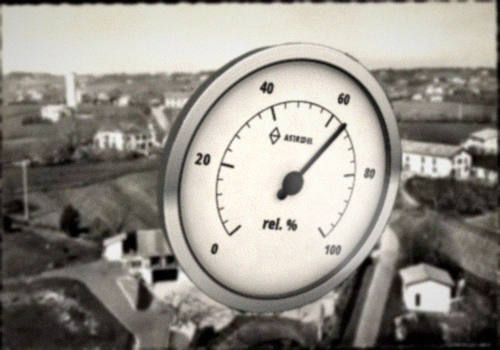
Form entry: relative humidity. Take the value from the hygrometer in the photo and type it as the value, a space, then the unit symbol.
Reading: 64 %
